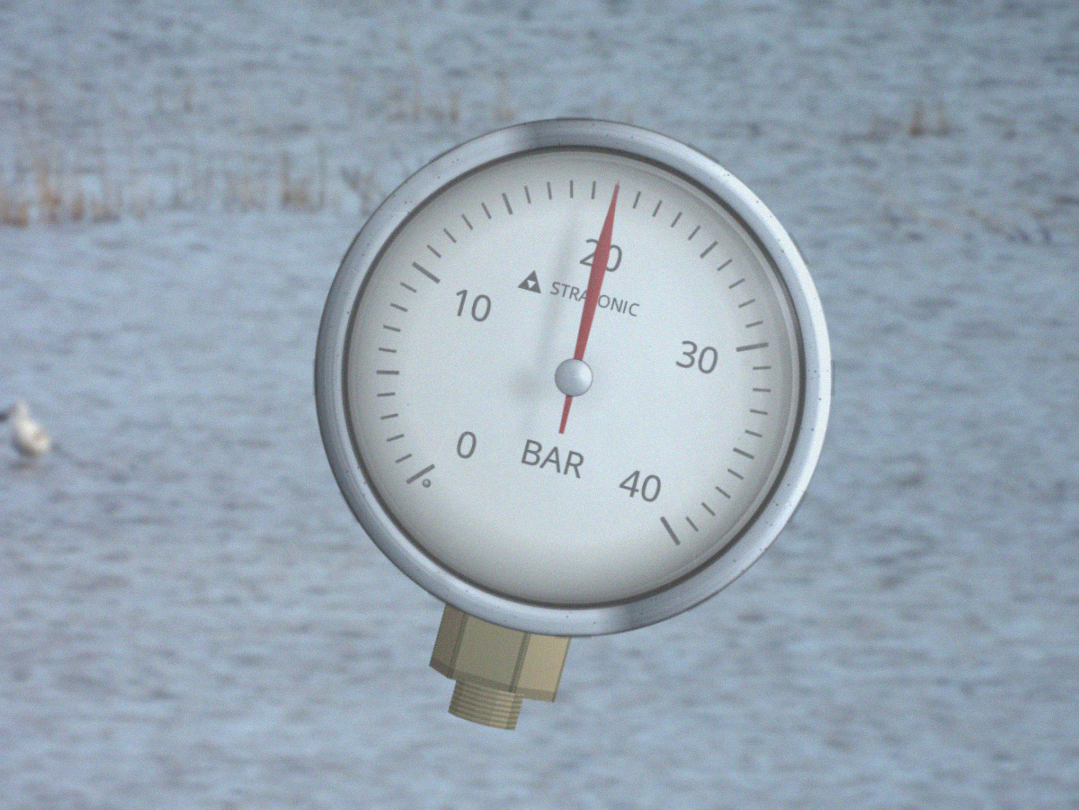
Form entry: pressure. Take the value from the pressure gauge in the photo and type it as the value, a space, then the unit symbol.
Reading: 20 bar
